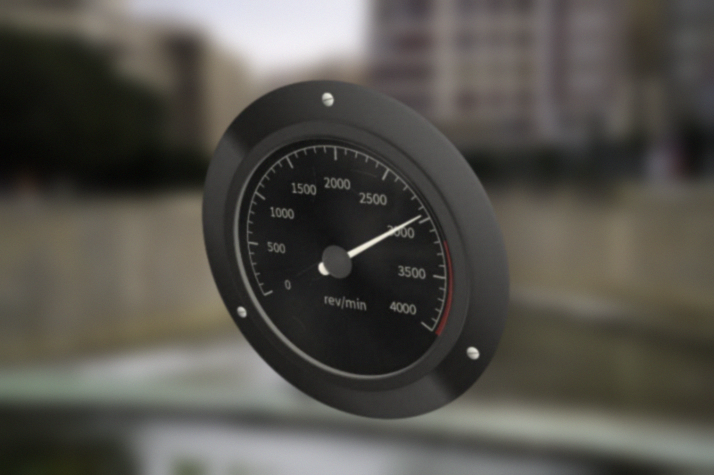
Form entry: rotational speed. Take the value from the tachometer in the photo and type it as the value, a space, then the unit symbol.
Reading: 2950 rpm
